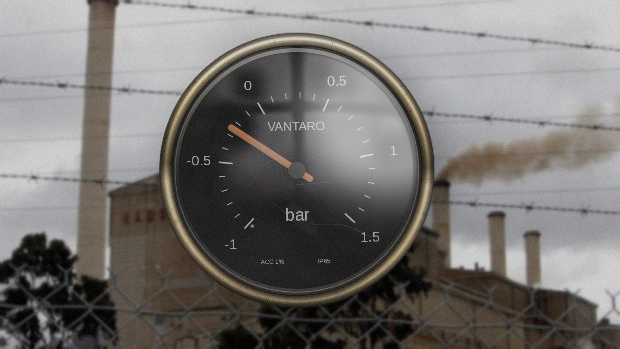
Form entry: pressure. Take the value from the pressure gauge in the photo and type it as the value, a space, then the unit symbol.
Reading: -0.25 bar
